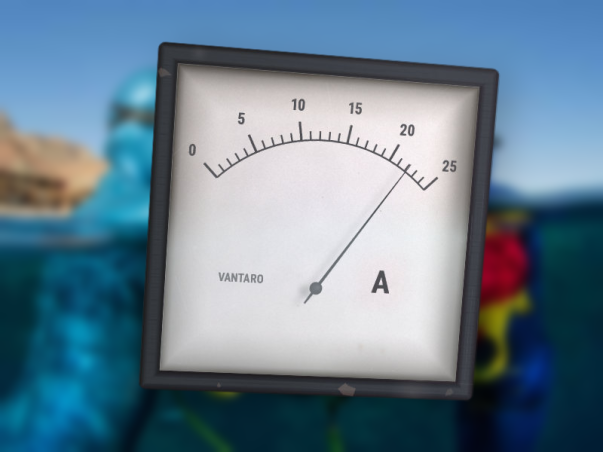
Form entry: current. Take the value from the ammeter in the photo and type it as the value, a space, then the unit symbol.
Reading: 22 A
